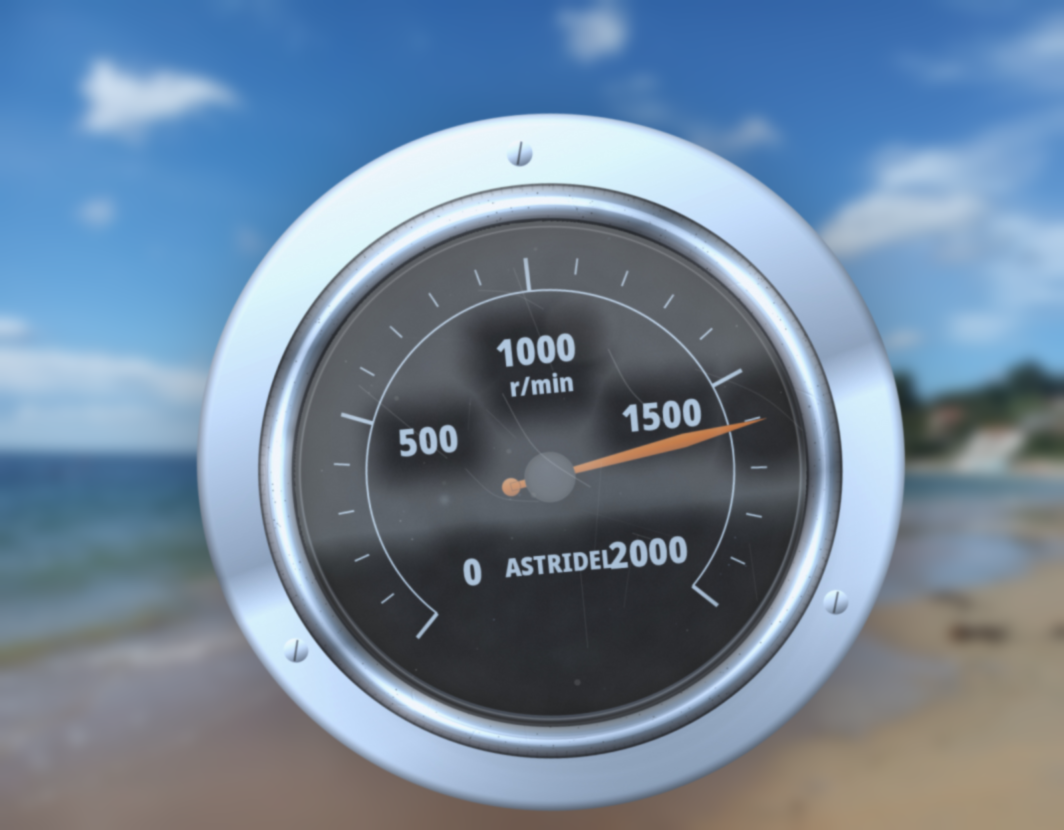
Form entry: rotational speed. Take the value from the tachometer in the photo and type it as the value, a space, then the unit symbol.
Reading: 1600 rpm
